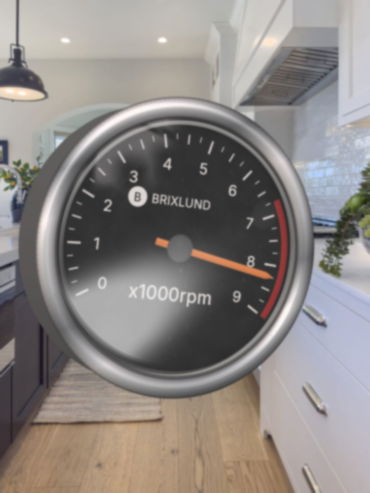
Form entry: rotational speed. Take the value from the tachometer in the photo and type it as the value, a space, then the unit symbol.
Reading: 8250 rpm
